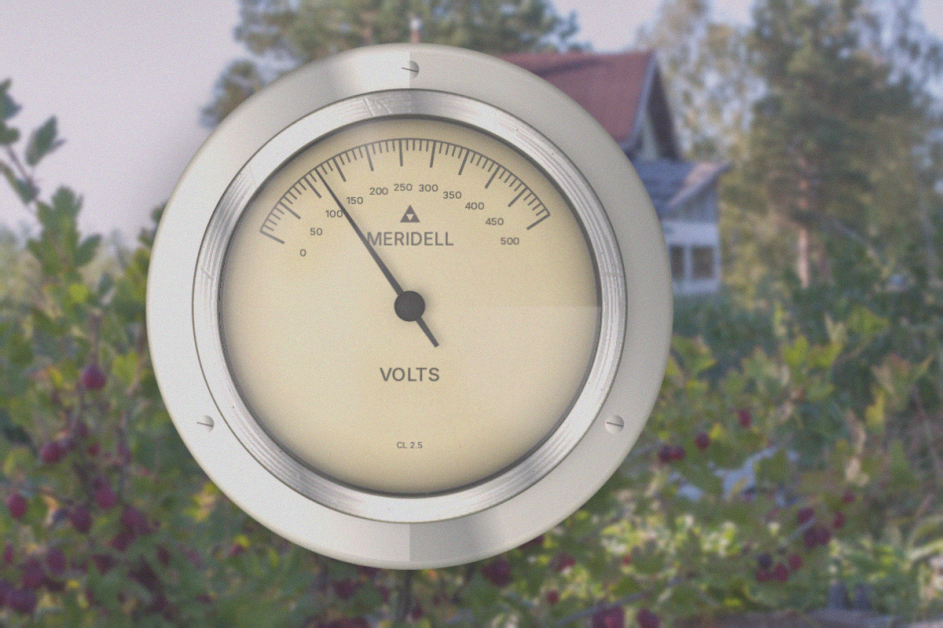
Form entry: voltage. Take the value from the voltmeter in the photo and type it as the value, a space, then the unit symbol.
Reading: 120 V
